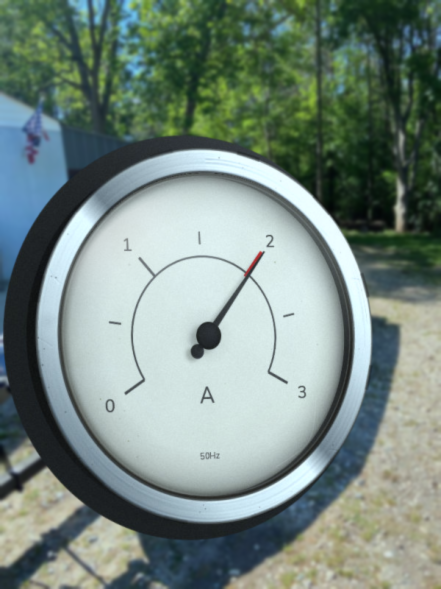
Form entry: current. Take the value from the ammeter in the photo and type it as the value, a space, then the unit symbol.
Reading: 2 A
